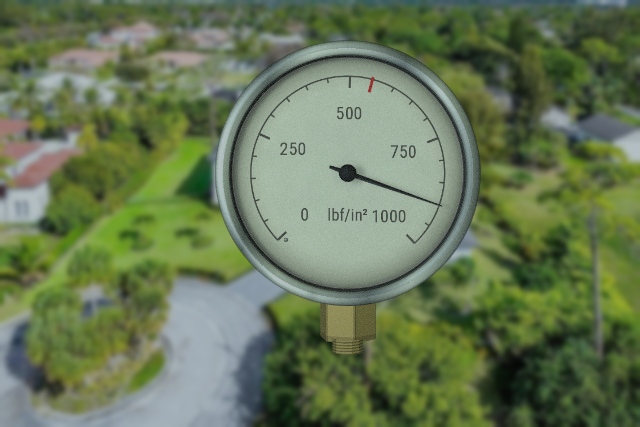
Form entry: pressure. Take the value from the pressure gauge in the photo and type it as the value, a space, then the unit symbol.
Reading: 900 psi
